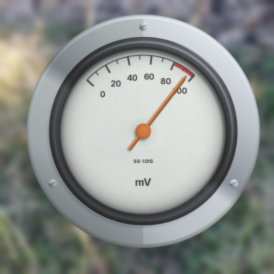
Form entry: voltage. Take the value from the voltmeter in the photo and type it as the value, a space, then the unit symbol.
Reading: 95 mV
